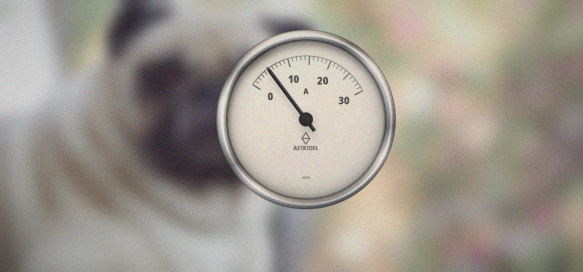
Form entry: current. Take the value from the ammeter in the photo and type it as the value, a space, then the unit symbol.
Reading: 5 A
